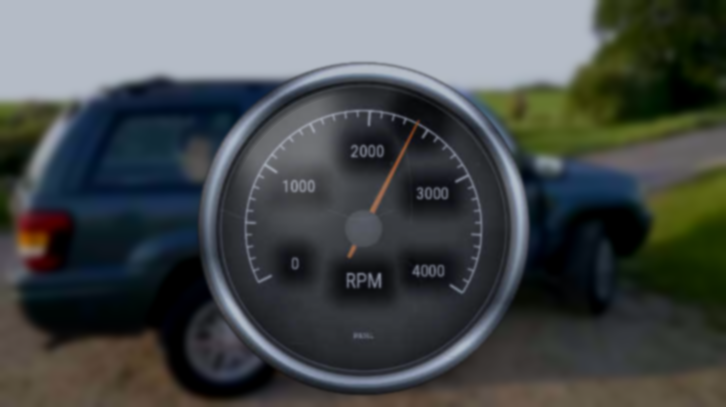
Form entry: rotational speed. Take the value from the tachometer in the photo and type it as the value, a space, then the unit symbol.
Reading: 2400 rpm
